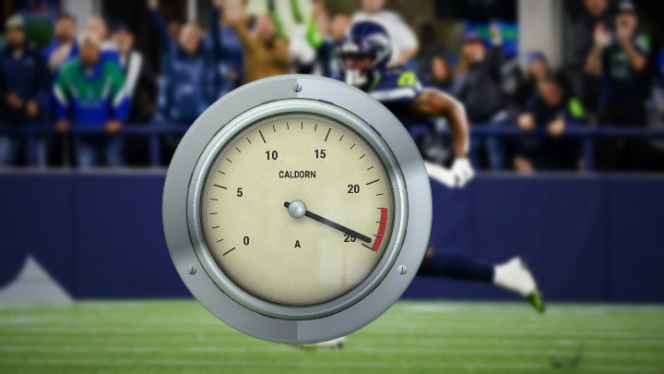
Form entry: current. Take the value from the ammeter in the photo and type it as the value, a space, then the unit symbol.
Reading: 24.5 A
